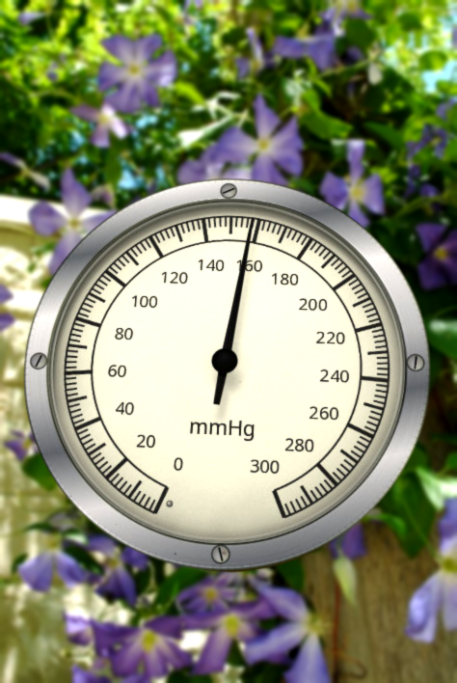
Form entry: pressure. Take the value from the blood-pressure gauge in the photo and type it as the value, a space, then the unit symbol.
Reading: 158 mmHg
